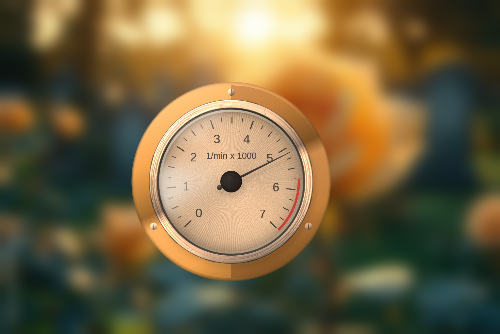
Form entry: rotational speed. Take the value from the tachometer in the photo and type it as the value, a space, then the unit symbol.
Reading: 5125 rpm
